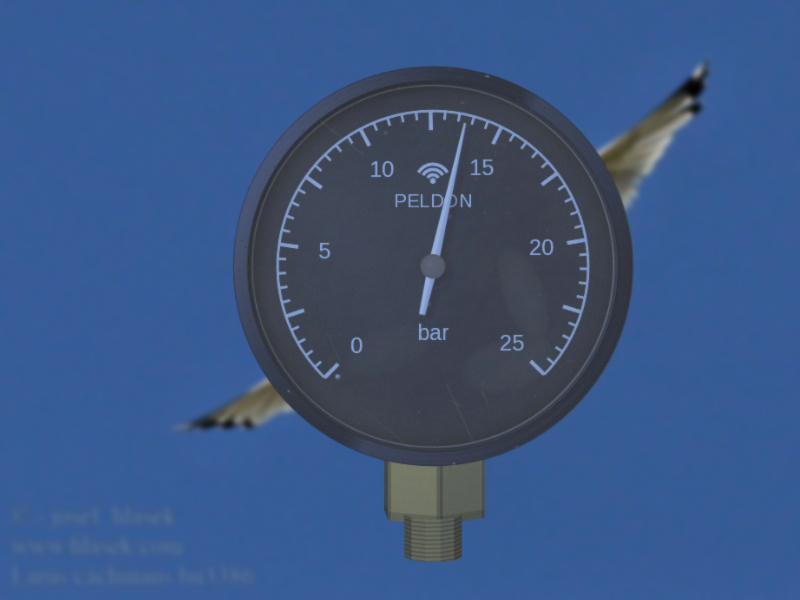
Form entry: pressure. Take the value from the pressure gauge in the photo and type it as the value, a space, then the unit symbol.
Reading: 13.75 bar
